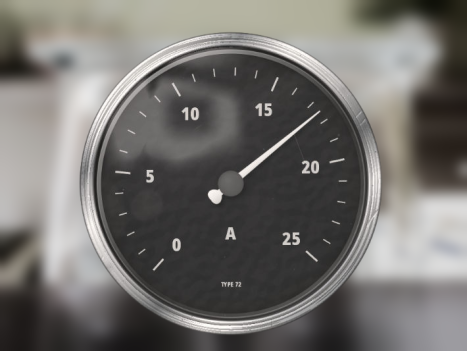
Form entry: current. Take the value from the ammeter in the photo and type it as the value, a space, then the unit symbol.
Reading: 17.5 A
